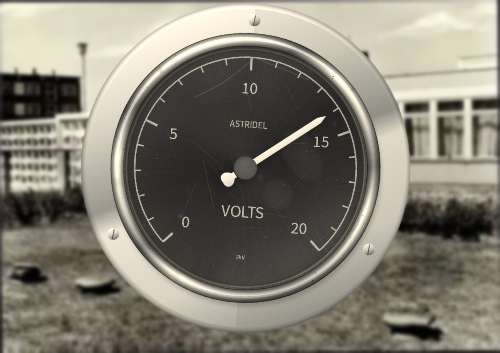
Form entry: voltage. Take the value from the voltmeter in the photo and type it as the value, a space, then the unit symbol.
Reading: 14 V
